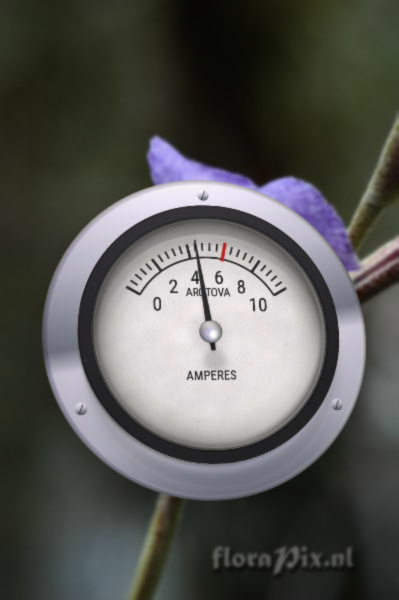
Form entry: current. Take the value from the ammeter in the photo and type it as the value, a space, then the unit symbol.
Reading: 4.4 A
